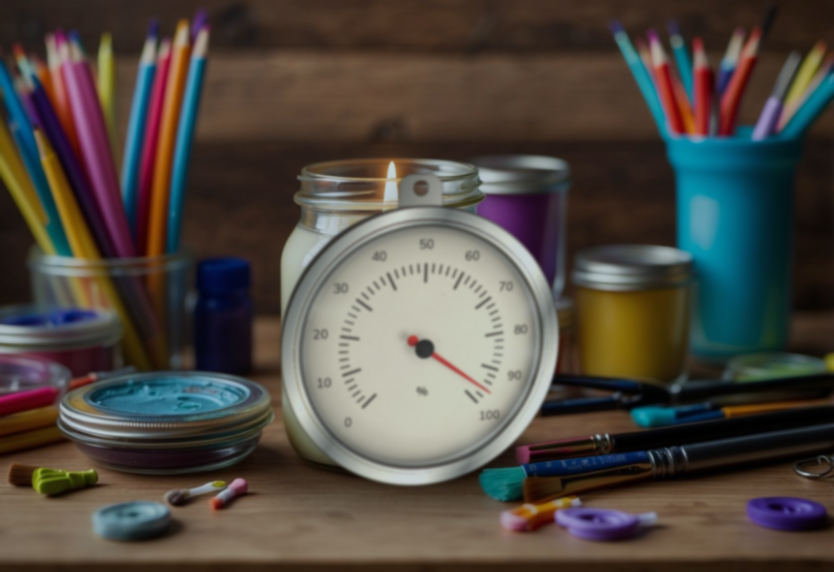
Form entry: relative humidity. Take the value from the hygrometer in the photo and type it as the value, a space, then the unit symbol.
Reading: 96 %
